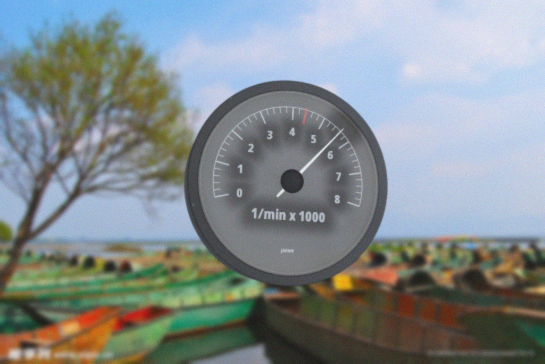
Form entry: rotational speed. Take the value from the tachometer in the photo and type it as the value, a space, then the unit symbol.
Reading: 5600 rpm
